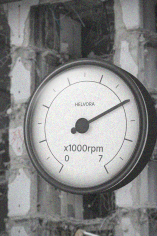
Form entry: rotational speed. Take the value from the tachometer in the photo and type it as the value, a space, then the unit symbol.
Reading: 5000 rpm
